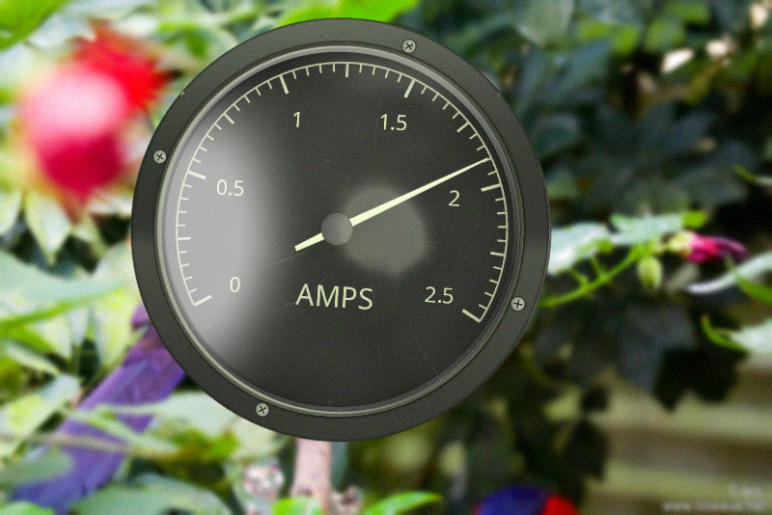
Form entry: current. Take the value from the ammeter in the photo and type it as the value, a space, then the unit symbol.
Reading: 1.9 A
